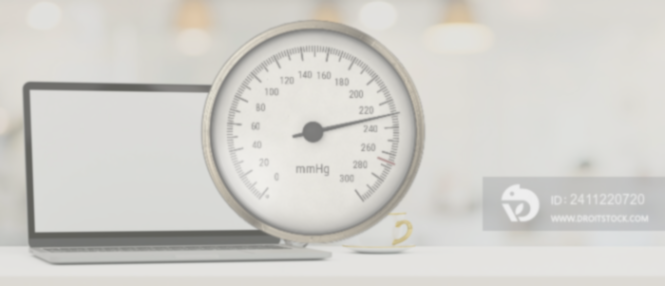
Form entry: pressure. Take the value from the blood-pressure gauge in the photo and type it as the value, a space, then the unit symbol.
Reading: 230 mmHg
